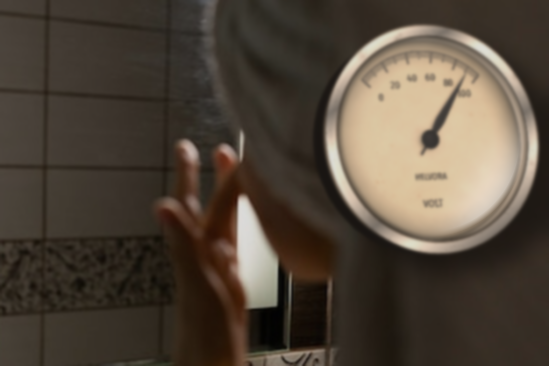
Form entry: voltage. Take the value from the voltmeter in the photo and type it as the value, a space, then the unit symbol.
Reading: 90 V
